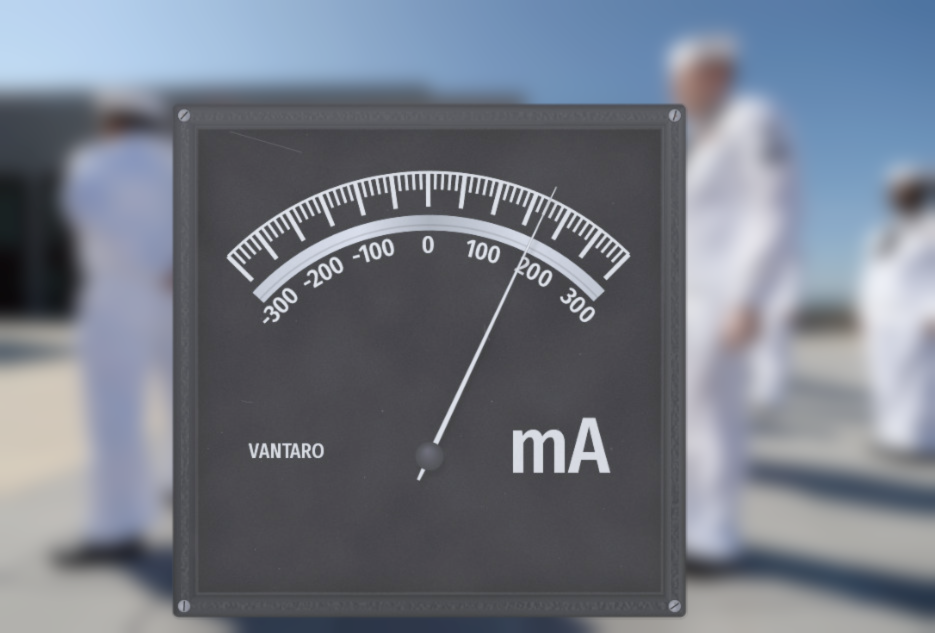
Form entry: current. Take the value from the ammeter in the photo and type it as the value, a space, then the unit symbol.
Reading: 170 mA
